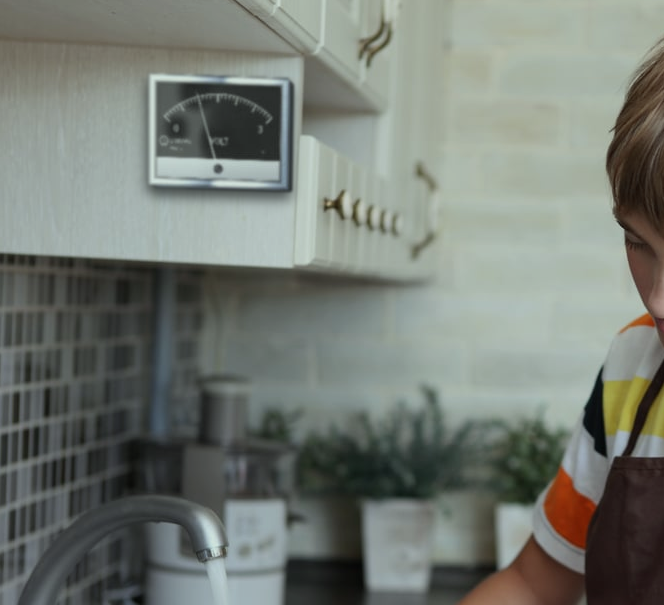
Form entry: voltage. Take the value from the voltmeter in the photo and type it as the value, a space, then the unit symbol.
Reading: 1 V
